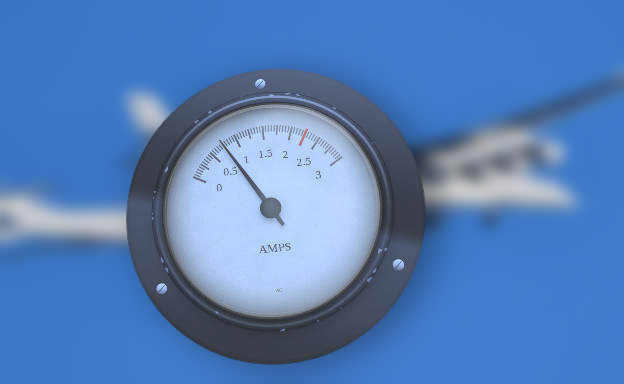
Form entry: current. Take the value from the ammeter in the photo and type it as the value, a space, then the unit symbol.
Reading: 0.75 A
